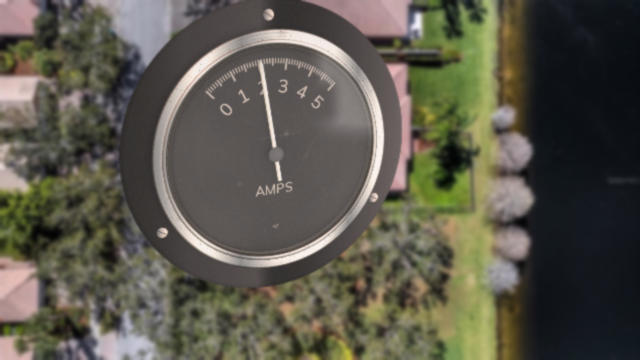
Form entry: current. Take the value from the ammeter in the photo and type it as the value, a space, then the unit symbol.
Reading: 2 A
